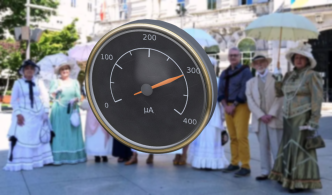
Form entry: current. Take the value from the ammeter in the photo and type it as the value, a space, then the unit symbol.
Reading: 300 µA
